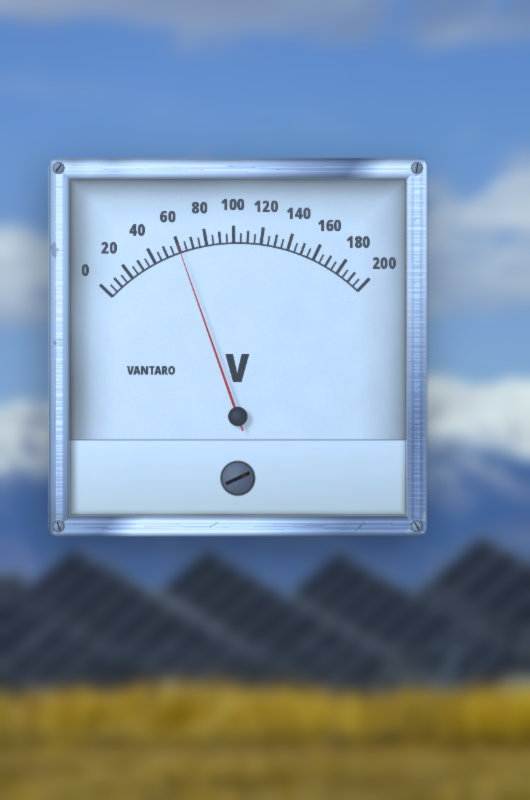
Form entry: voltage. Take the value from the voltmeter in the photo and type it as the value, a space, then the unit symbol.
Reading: 60 V
